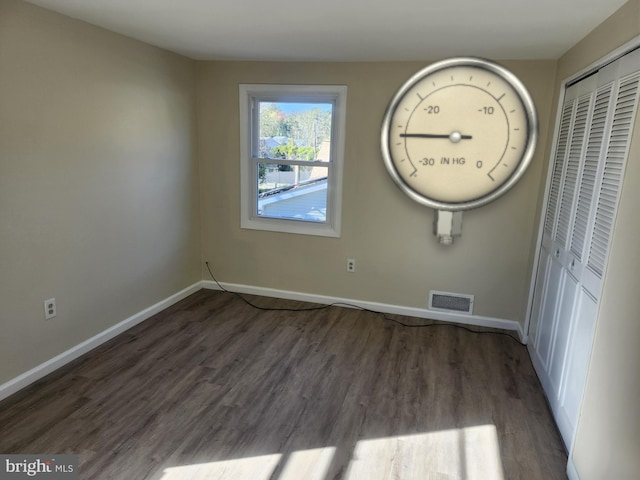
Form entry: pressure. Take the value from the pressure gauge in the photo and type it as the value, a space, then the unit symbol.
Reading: -25 inHg
